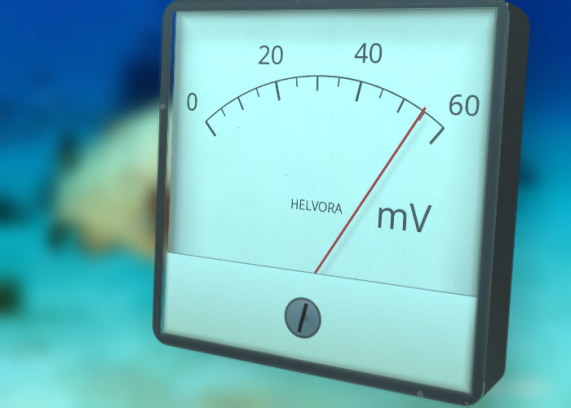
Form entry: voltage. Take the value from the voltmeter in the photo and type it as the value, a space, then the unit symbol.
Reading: 55 mV
